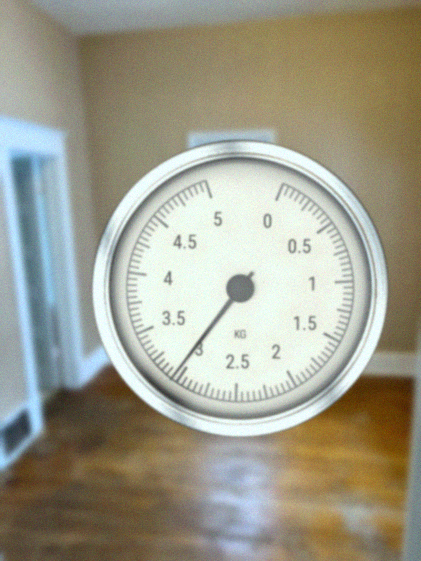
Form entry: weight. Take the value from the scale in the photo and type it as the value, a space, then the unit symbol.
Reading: 3.05 kg
